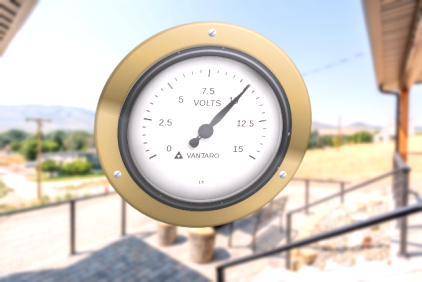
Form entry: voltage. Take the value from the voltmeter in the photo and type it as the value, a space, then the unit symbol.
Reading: 10 V
